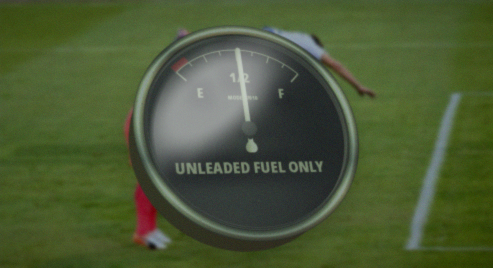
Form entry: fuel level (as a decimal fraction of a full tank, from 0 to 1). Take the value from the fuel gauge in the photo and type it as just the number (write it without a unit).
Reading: 0.5
